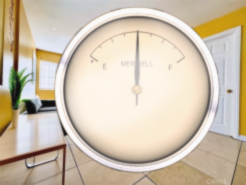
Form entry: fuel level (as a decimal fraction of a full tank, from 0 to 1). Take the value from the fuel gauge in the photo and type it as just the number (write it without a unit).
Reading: 0.5
